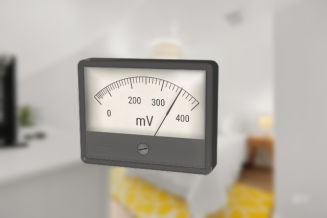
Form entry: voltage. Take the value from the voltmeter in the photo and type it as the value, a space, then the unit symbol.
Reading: 350 mV
